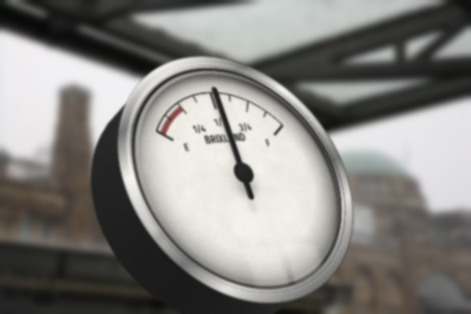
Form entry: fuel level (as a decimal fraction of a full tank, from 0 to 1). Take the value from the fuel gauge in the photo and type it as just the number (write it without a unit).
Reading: 0.5
